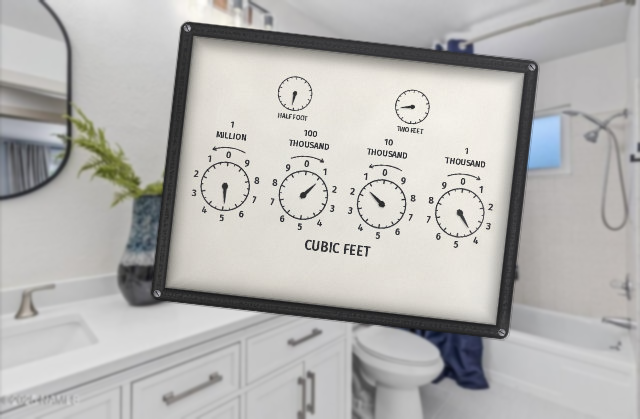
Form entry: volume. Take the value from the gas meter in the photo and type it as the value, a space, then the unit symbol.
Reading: 511400 ft³
